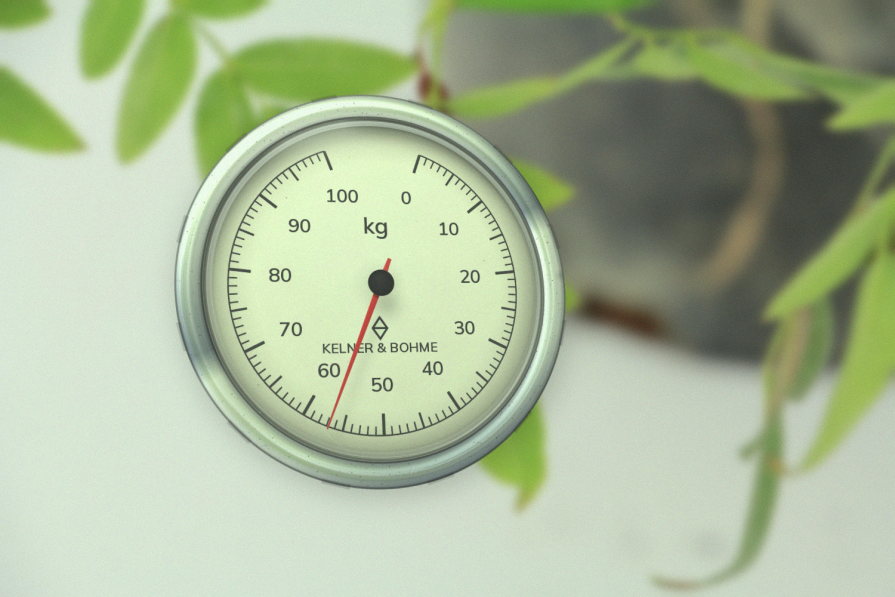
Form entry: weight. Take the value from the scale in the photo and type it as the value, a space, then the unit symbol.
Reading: 57 kg
